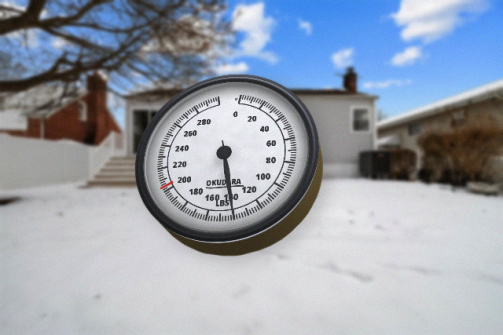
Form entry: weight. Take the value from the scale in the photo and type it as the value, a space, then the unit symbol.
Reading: 140 lb
